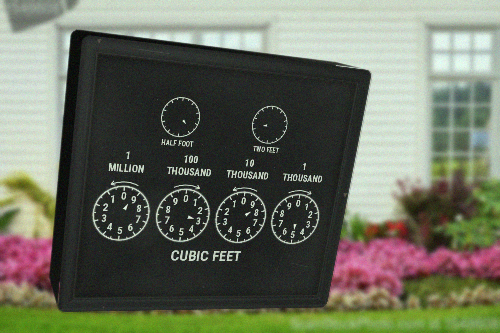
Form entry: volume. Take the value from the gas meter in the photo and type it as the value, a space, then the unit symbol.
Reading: 928500 ft³
